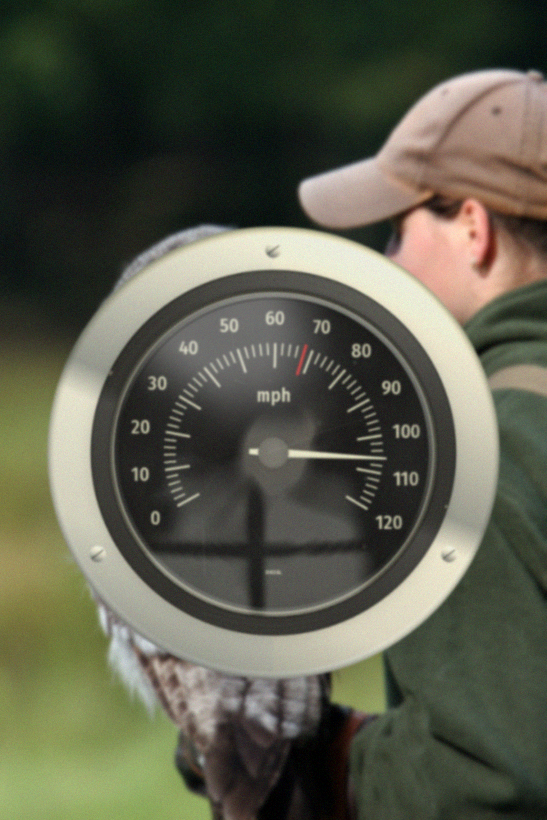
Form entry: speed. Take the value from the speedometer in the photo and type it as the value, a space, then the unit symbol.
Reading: 106 mph
